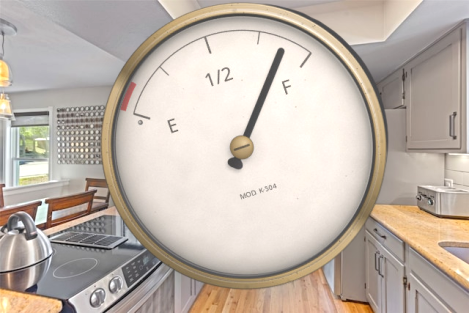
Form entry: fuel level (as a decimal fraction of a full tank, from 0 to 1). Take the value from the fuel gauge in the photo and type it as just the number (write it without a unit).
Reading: 0.875
